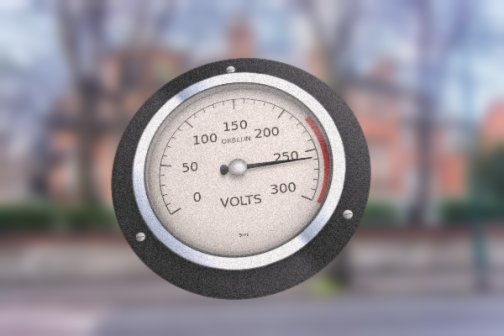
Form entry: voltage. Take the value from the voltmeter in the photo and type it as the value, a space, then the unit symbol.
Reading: 260 V
